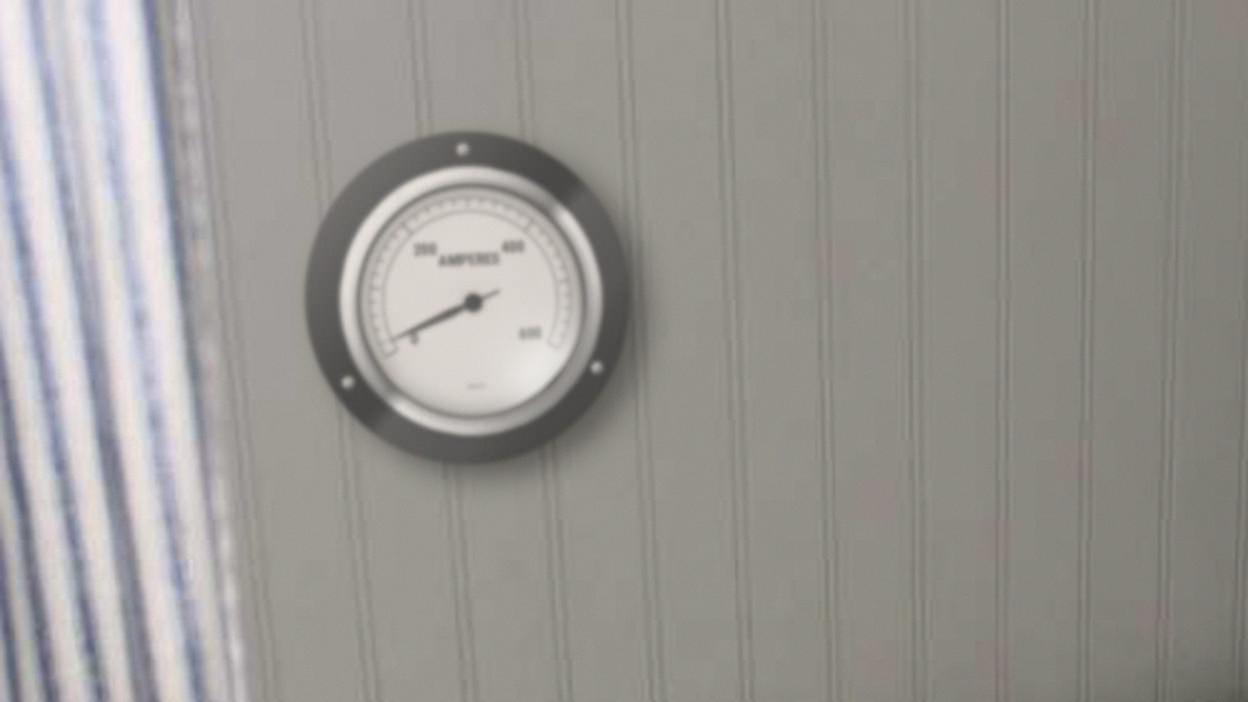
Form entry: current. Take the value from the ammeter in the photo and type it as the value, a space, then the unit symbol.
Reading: 20 A
